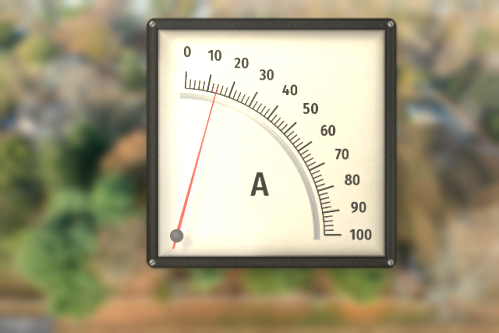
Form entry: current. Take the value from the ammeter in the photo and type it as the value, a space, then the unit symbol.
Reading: 14 A
